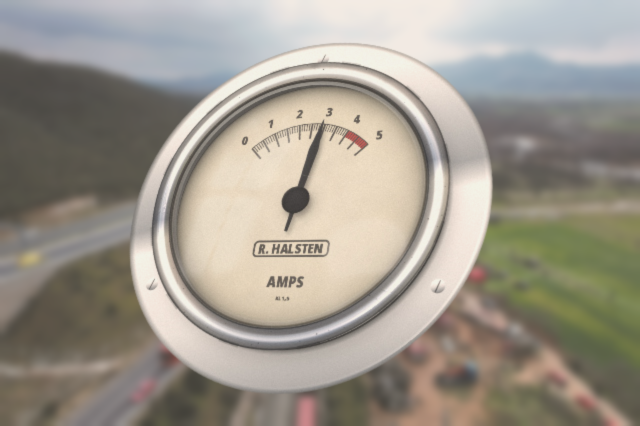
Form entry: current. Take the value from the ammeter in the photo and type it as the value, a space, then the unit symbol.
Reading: 3 A
